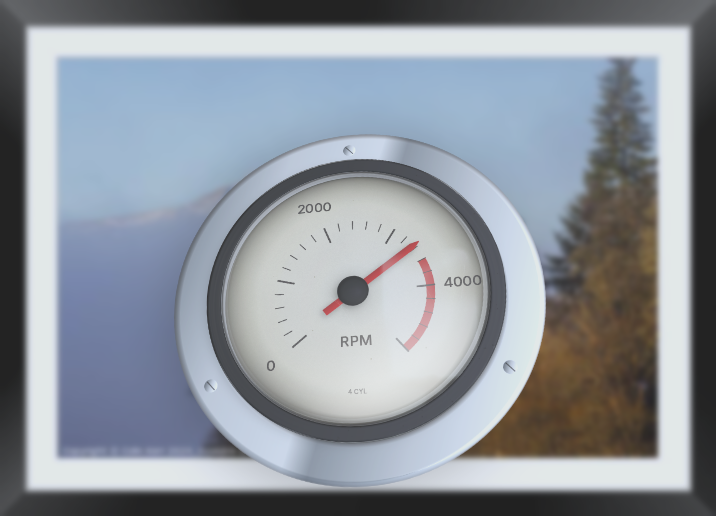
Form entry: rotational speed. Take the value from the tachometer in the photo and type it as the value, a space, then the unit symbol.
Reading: 3400 rpm
